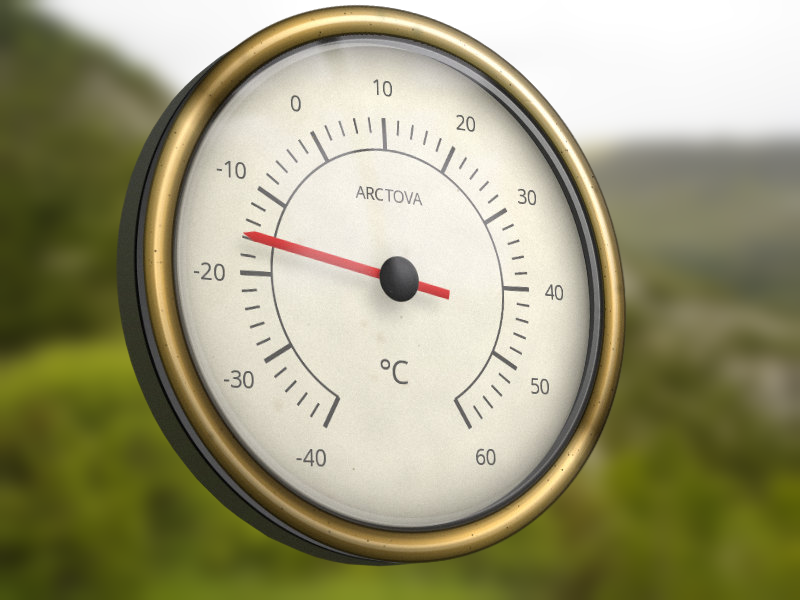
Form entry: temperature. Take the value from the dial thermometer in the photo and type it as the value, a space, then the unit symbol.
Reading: -16 °C
